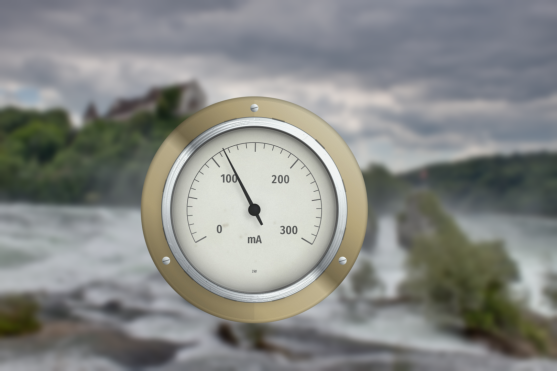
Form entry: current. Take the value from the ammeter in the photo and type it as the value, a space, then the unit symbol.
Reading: 115 mA
